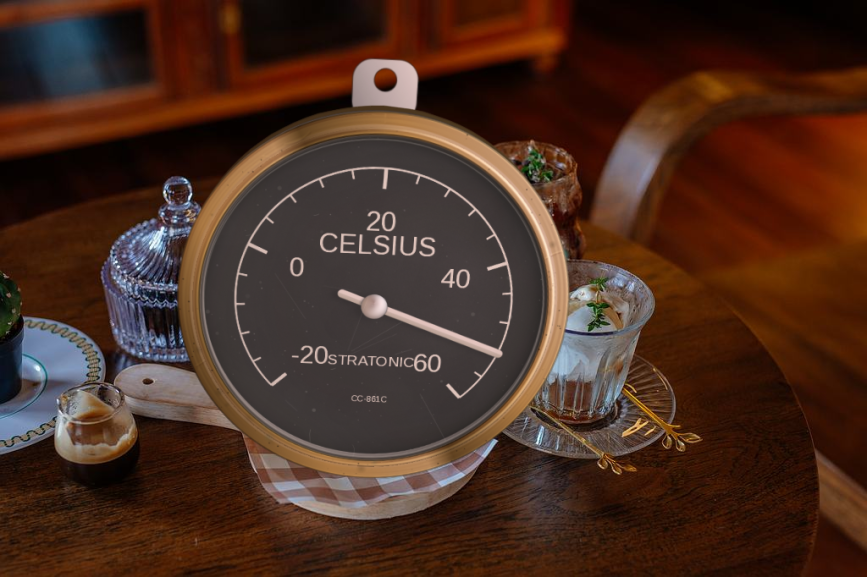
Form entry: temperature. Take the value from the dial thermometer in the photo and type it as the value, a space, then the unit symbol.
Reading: 52 °C
